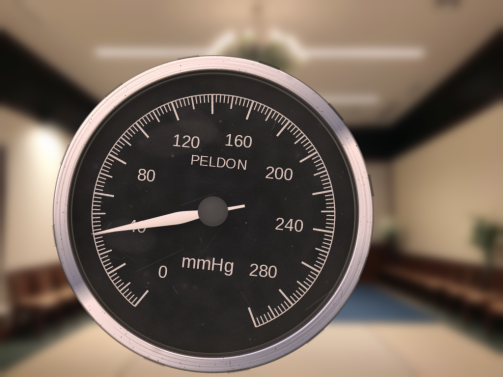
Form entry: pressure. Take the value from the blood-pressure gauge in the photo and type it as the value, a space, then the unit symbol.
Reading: 40 mmHg
